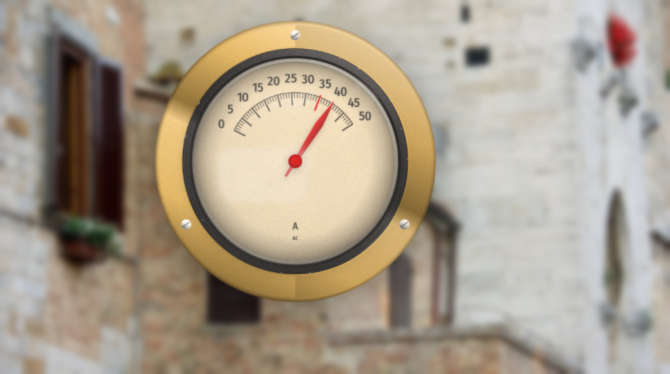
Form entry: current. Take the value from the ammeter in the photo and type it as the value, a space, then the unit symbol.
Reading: 40 A
